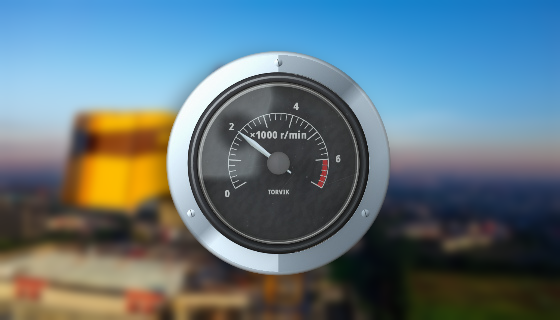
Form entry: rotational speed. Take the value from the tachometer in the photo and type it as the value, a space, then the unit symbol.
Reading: 2000 rpm
